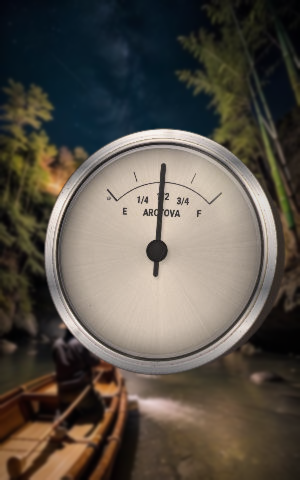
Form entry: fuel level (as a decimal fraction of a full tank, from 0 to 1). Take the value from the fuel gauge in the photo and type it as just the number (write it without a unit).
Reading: 0.5
